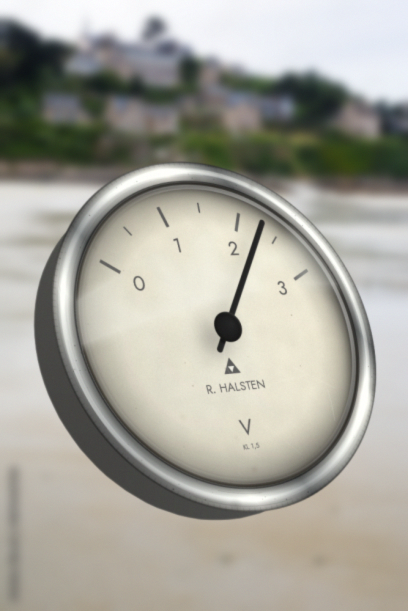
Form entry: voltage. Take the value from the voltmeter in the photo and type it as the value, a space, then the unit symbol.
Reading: 2.25 V
